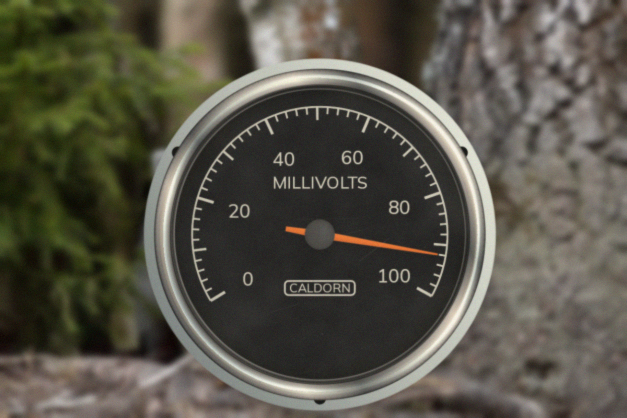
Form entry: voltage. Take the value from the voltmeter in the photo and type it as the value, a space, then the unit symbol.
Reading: 92 mV
